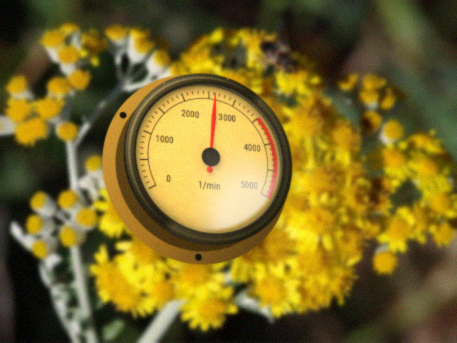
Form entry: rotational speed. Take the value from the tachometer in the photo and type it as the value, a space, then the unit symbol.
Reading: 2600 rpm
